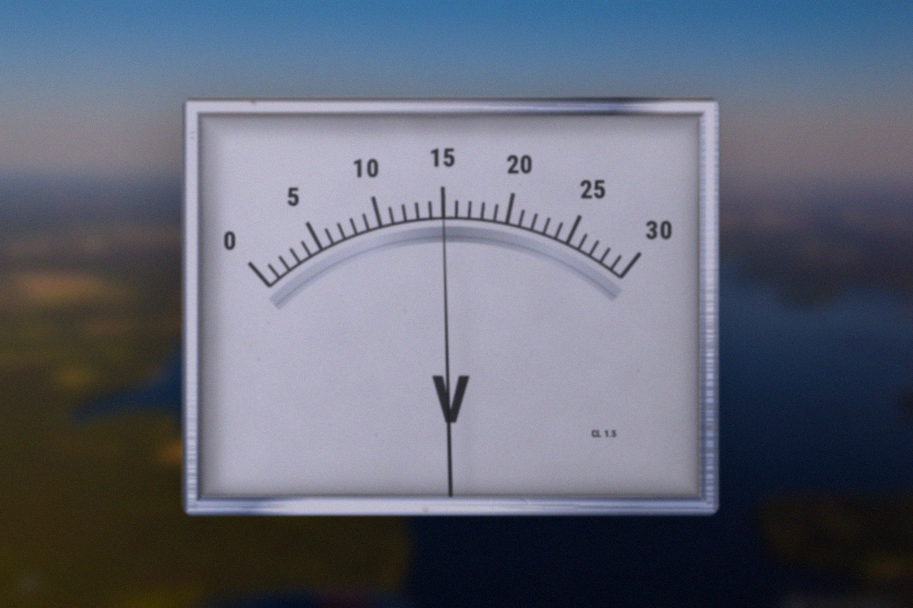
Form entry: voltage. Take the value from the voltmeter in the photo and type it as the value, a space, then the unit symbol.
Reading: 15 V
